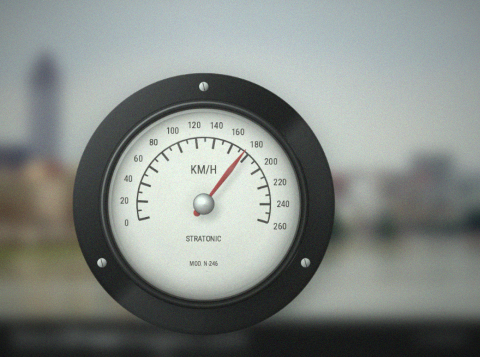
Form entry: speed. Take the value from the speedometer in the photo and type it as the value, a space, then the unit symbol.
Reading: 175 km/h
